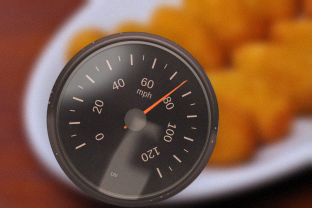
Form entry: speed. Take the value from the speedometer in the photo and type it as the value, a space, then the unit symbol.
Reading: 75 mph
